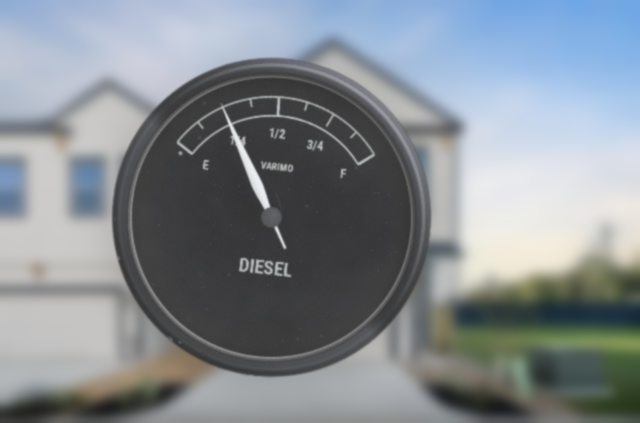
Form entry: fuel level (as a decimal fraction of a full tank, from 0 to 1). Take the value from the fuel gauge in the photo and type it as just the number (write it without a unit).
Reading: 0.25
